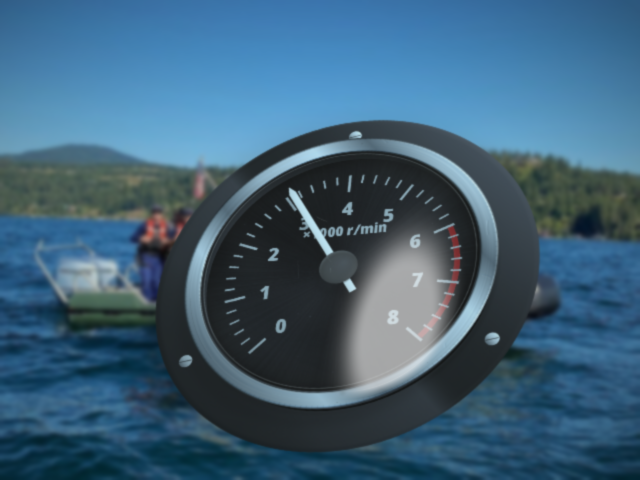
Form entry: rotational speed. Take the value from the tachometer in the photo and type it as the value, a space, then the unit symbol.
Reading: 3100 rpm
